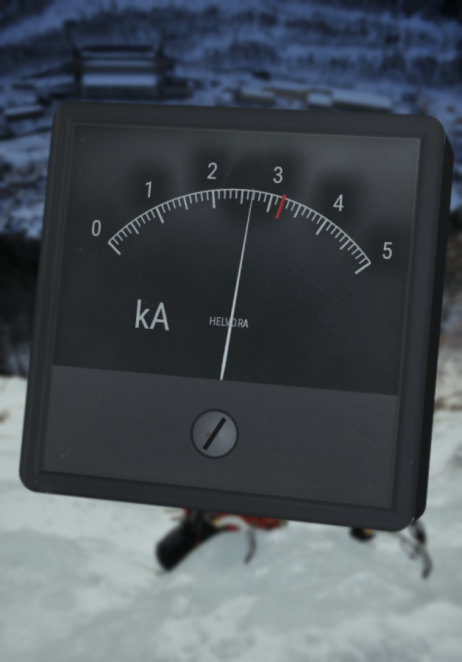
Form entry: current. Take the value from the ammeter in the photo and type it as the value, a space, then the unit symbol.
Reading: 2.7 kA
